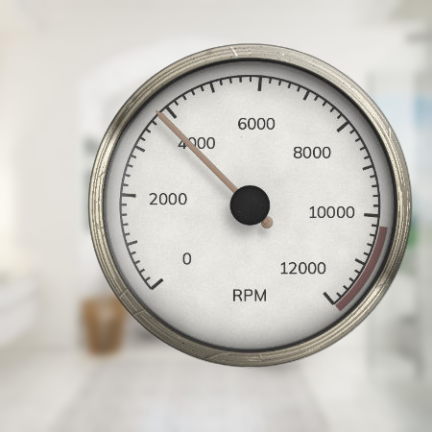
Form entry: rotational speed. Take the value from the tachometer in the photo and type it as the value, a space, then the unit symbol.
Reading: 3800 rpm
